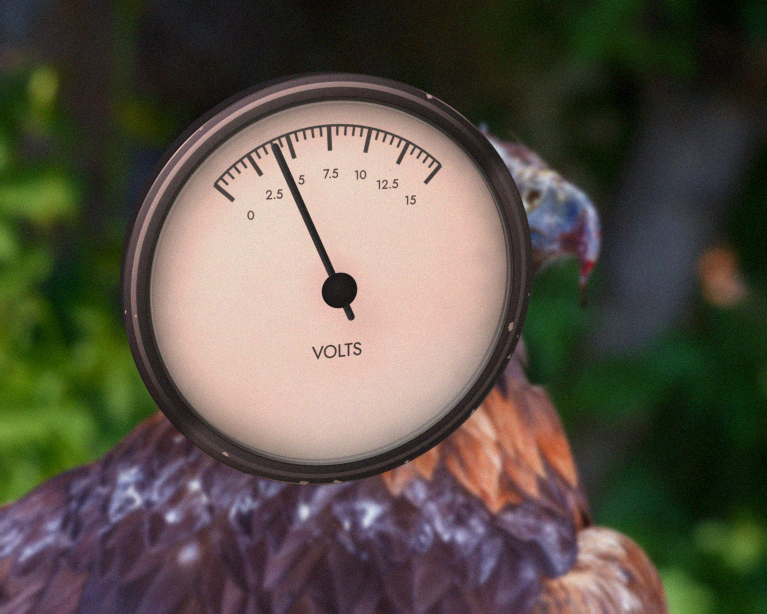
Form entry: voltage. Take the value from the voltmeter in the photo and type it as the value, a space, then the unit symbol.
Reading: 4 V
